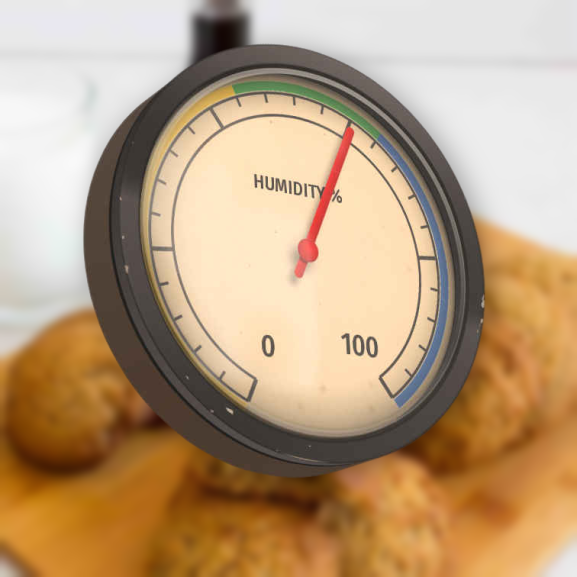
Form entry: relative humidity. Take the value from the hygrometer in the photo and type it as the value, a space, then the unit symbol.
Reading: 60 %
